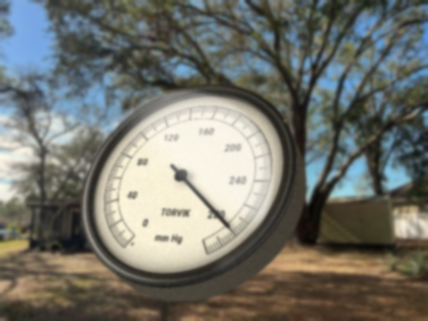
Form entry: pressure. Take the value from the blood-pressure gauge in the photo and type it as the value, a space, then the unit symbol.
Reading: 280 mmHg
